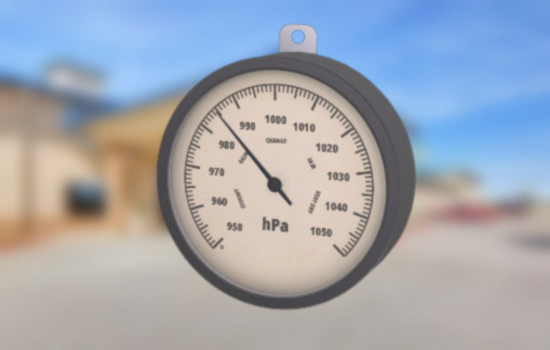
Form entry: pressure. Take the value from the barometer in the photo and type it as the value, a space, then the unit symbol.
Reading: 985 hPa
